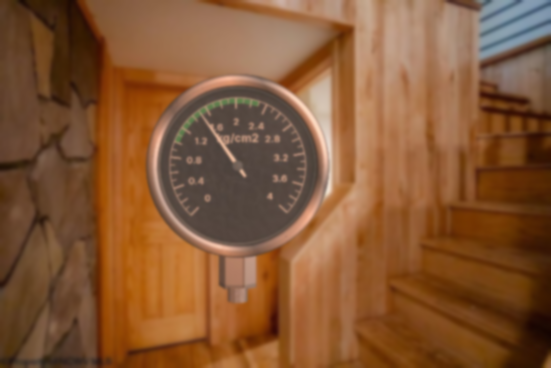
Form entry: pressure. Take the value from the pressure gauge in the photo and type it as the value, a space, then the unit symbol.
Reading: 1.5 kg/cm²
